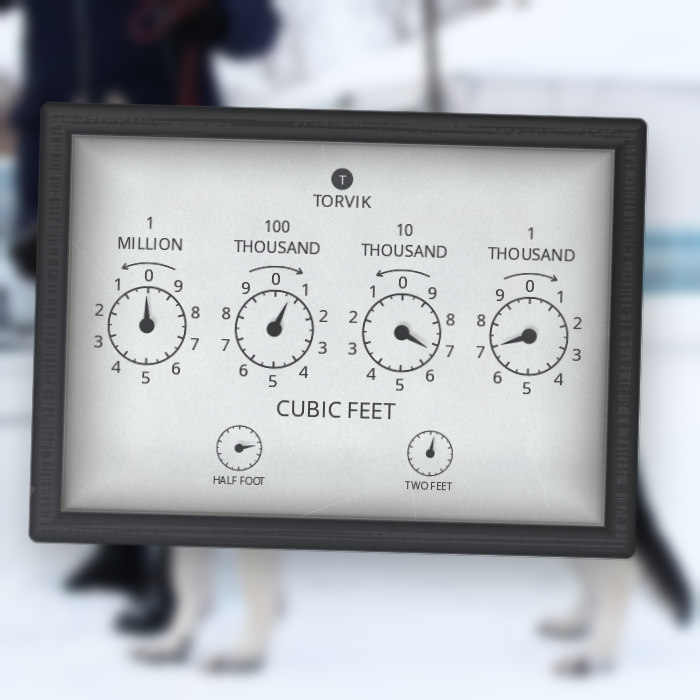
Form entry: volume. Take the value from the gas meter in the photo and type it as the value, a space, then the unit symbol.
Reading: 6700 ft³
